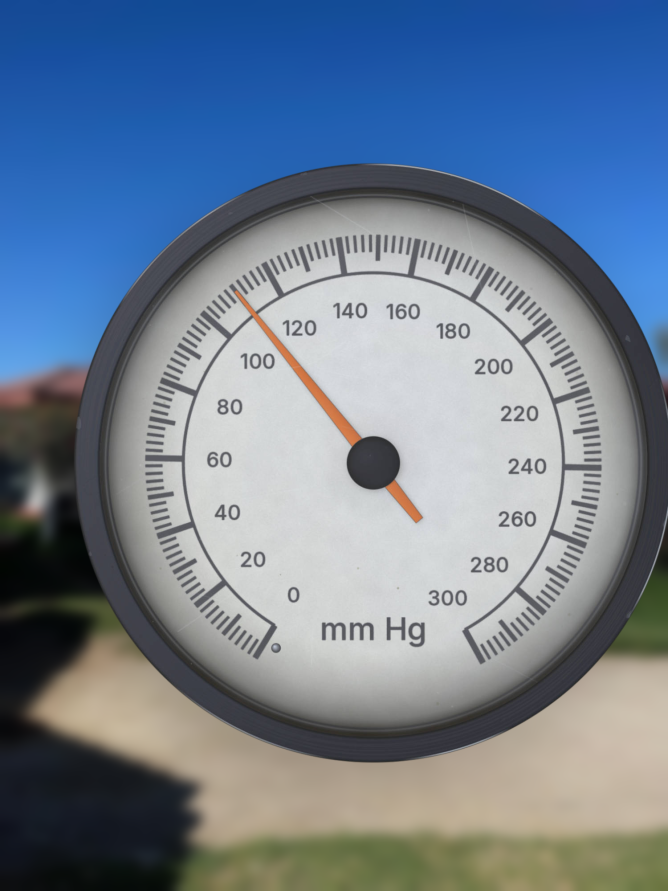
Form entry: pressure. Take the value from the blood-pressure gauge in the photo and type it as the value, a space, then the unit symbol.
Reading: 110 mmHg
